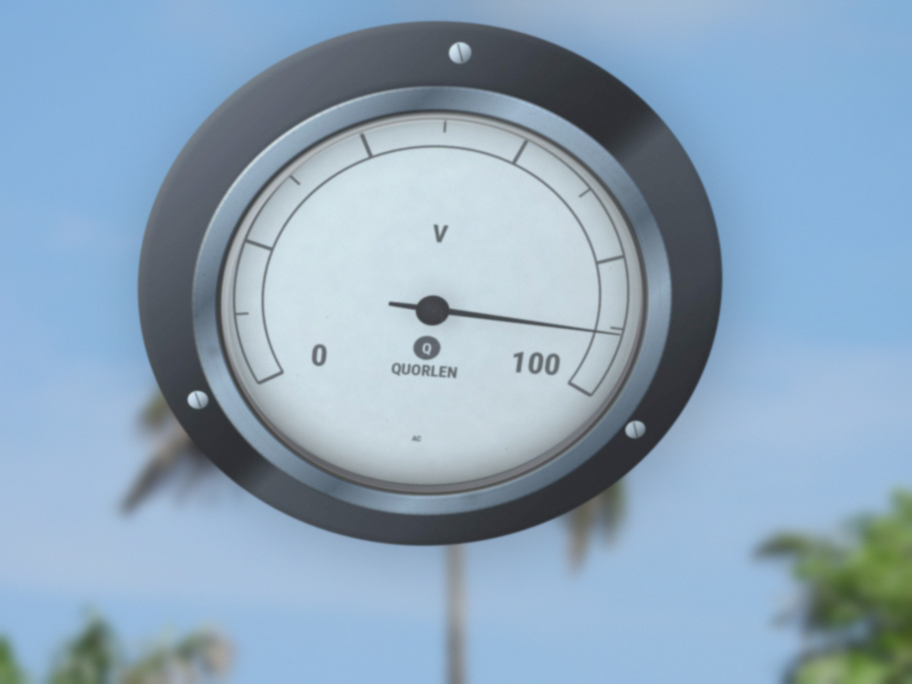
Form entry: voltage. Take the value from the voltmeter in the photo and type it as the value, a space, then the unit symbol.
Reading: 90 V
